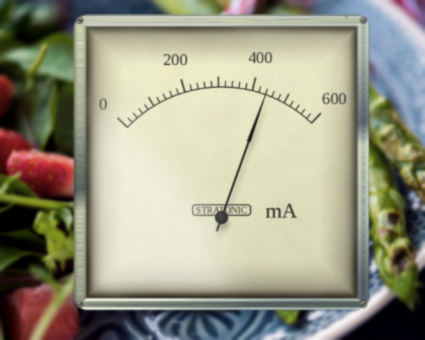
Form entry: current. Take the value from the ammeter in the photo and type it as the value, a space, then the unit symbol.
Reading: 440 mA
